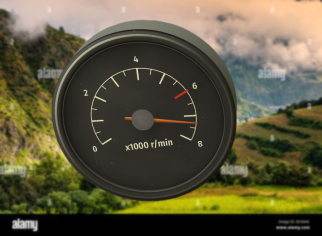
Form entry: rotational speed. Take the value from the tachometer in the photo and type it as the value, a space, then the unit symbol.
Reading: 7250 rpm
